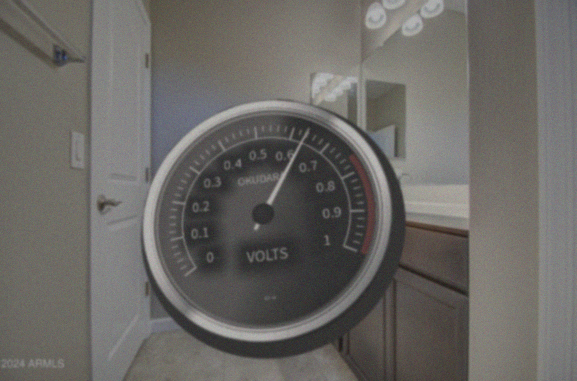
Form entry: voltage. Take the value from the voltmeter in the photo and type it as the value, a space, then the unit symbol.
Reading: 0.64 V
